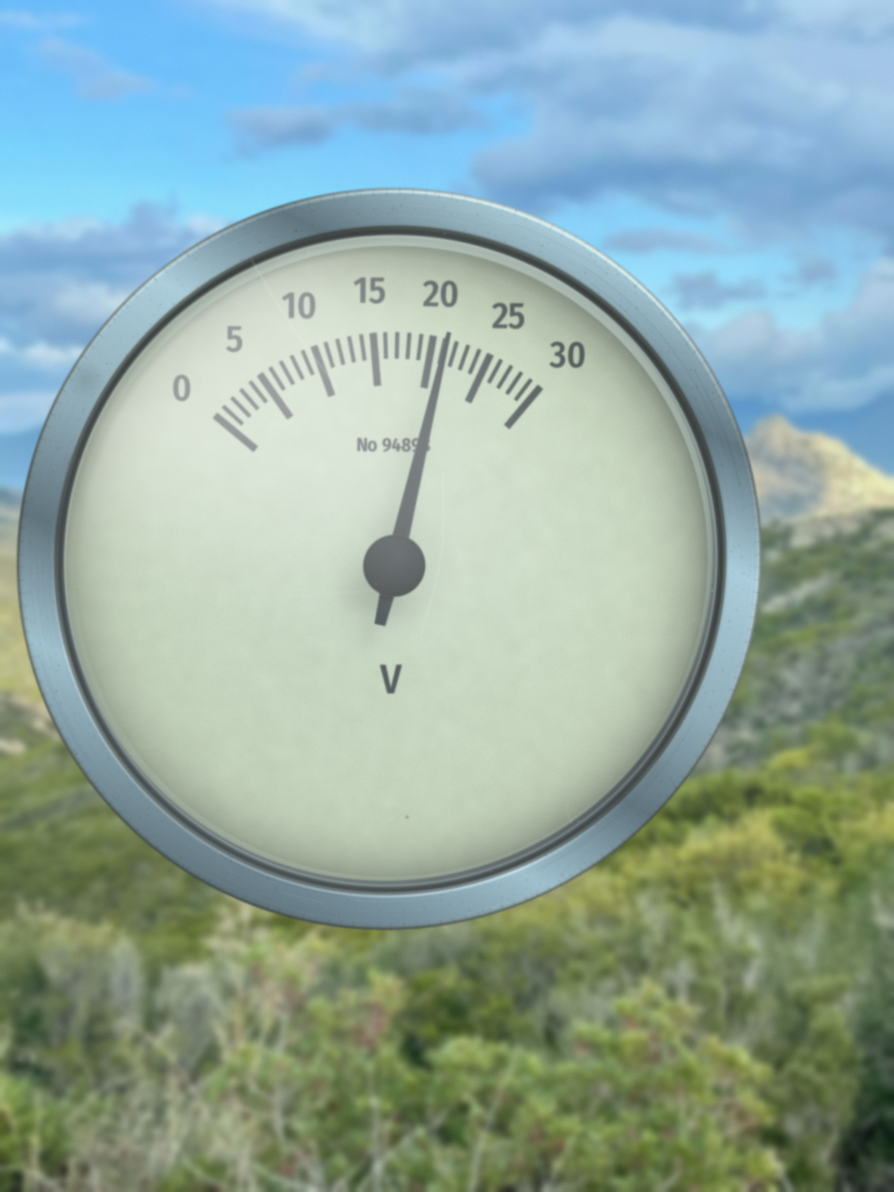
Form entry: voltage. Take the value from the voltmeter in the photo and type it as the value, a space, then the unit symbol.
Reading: 21 V
